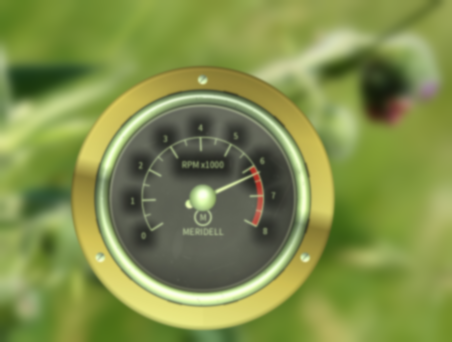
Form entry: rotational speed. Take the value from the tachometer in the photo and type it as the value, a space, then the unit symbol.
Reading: 6250 rpm
